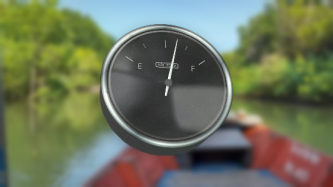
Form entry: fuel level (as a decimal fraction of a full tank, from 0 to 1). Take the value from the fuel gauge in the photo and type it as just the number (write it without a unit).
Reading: 0.625
